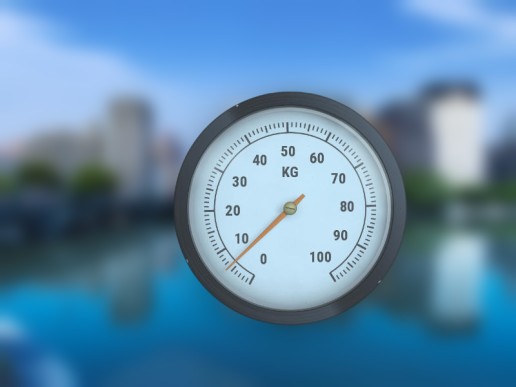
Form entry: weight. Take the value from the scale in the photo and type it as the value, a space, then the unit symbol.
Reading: 6 kg
